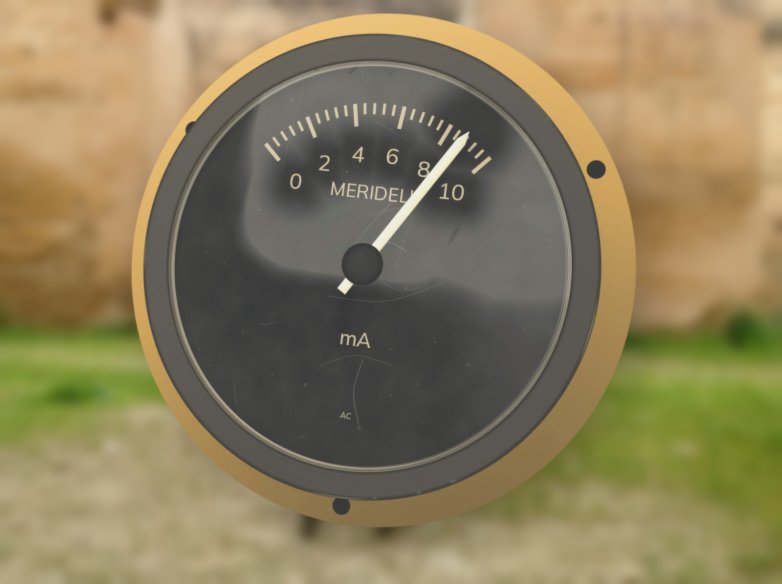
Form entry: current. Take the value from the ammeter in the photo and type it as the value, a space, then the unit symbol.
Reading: 8.8 mA
